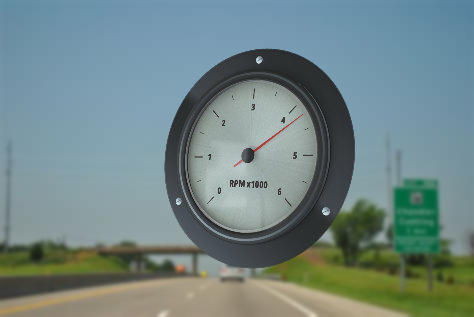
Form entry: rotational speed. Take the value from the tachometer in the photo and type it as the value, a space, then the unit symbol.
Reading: 4250 rpm
